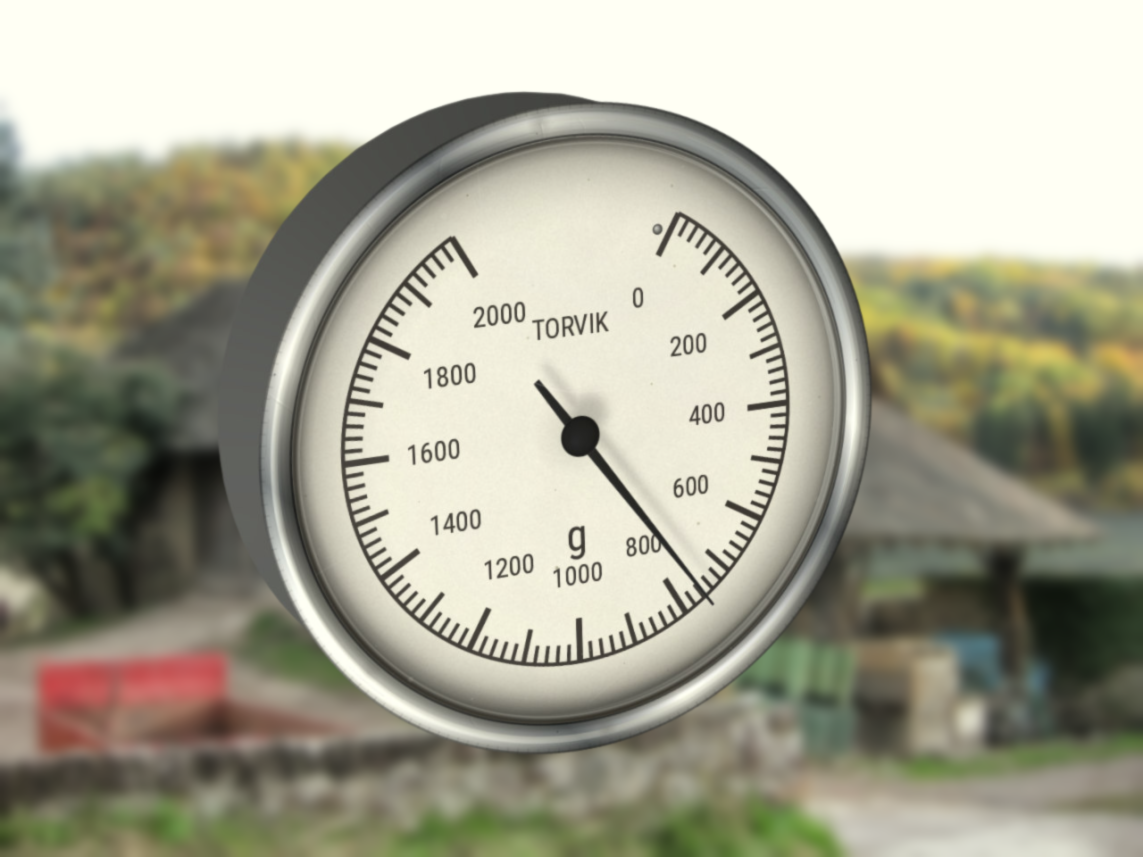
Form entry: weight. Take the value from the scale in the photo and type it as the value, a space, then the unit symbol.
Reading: 760 g
